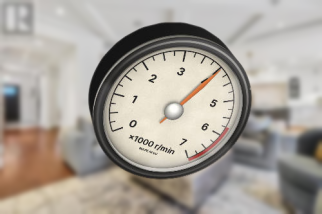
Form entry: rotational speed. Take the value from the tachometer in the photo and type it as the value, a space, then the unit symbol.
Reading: 4000 rpm
